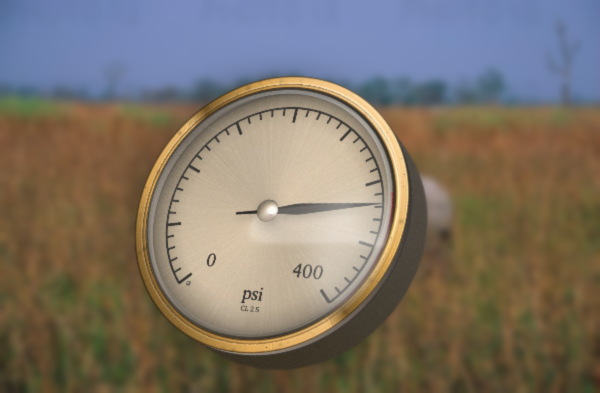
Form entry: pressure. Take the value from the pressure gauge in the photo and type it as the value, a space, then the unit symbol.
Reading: 320 psi
